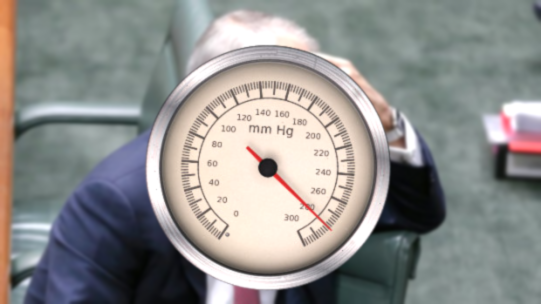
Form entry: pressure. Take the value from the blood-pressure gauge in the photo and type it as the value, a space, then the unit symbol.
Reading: 280 mmHg
